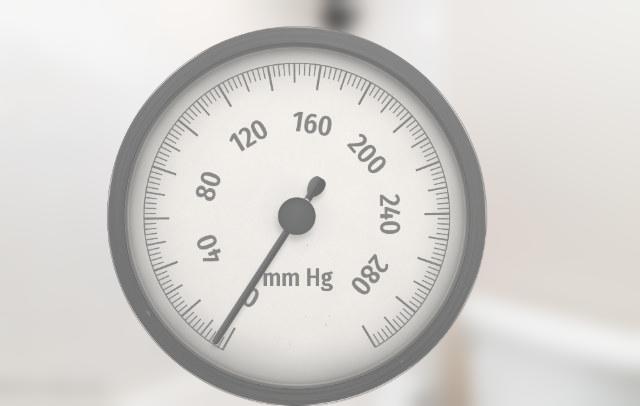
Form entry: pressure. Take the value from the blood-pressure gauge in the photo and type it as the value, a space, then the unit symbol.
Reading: 4 mmHg
